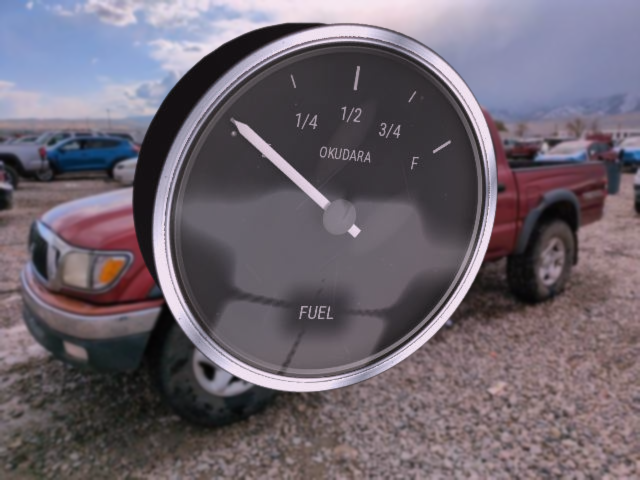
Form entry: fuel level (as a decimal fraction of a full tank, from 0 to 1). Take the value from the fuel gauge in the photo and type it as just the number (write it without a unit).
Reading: 0
